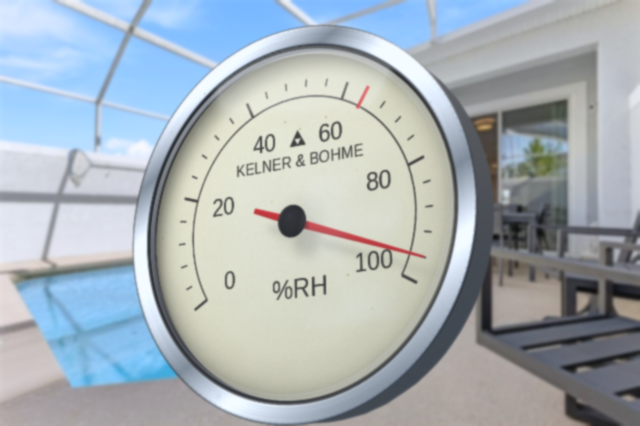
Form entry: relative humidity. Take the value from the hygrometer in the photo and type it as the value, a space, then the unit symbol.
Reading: 96 %
